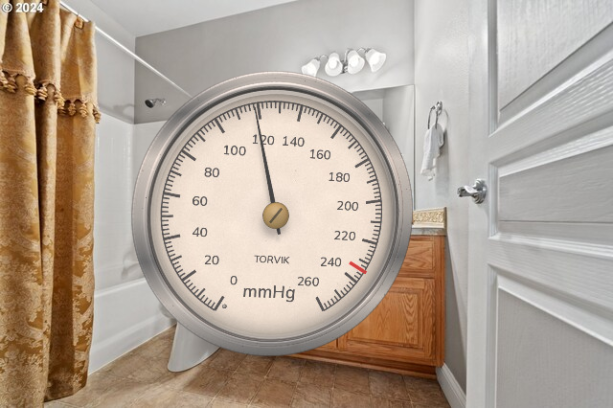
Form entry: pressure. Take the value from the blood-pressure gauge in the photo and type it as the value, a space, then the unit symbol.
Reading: 118 mmHg
